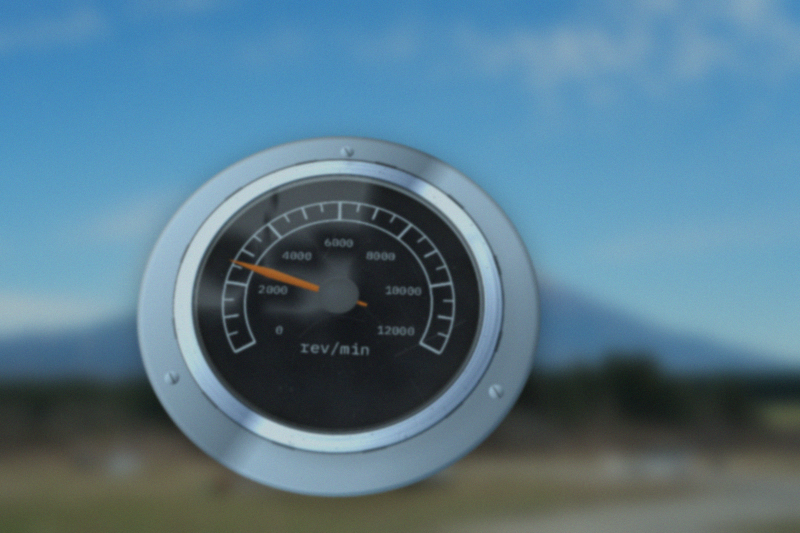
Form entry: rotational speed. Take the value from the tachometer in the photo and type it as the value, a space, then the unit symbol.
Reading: 2500 rpm
